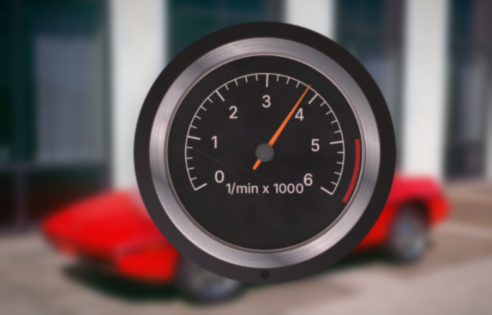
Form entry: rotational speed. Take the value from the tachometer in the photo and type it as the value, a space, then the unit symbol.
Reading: 3800 rpm
